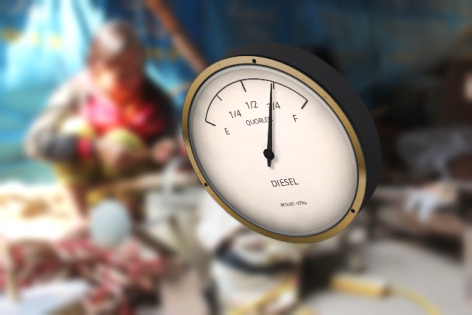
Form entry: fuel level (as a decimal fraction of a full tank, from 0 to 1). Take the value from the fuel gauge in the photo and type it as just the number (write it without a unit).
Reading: 0.75
